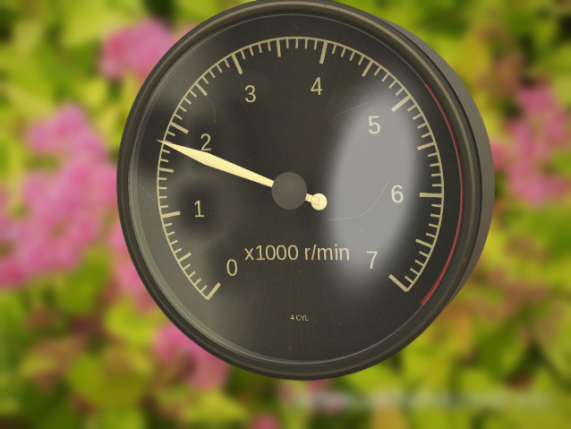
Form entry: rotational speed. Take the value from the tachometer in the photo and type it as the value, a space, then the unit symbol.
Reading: 1800 rpm
